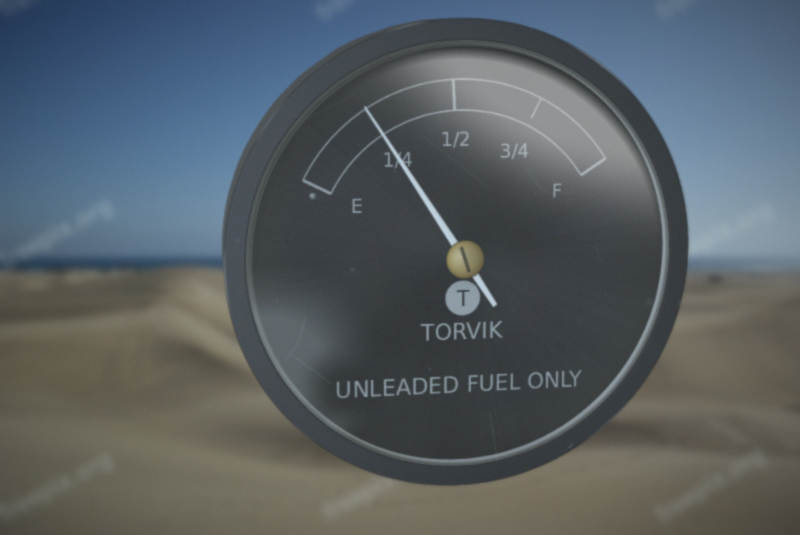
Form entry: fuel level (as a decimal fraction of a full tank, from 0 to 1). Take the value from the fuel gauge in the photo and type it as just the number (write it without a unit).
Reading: 0.25
